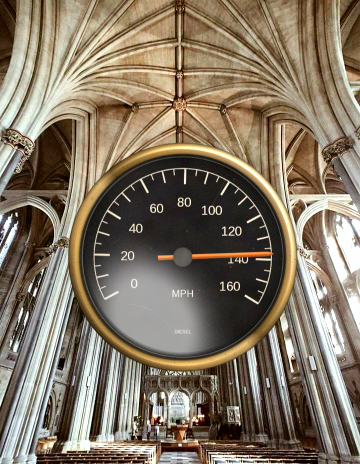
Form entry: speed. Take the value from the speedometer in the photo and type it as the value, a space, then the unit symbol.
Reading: 137.5 mph
